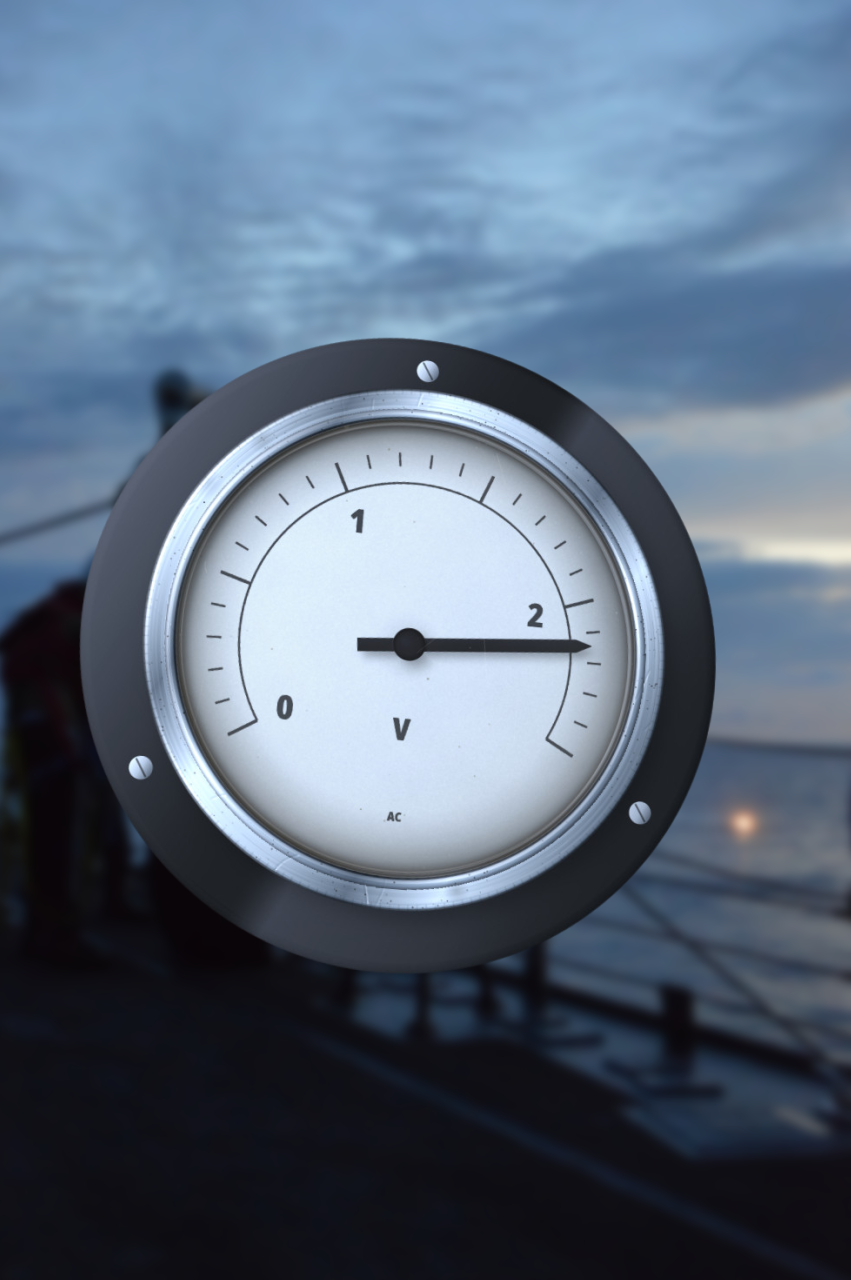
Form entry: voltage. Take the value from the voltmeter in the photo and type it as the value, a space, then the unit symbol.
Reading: 2.15 V
